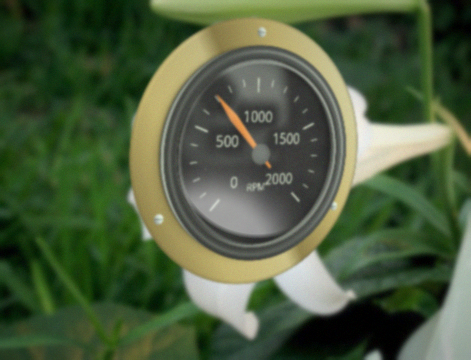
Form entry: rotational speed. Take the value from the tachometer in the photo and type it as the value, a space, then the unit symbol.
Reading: 700 rpm
